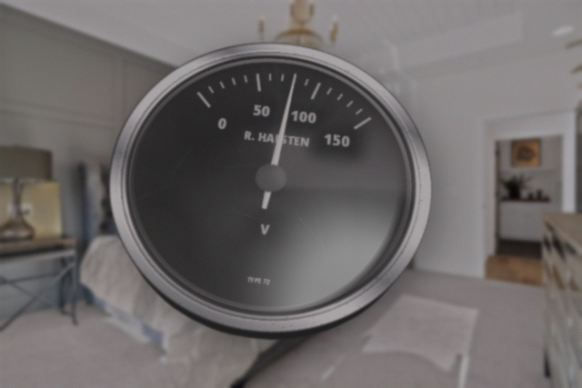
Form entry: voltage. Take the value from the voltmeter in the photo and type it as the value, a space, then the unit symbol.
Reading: 80 V
